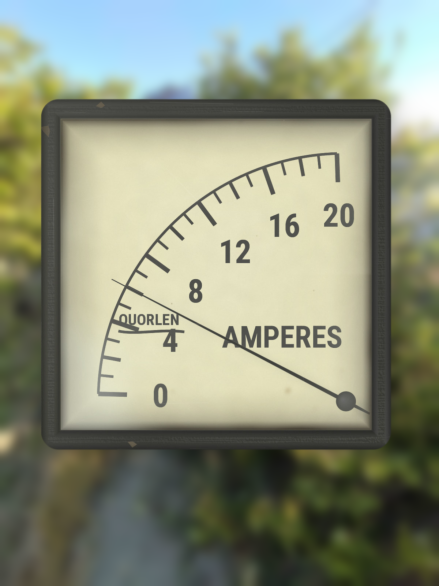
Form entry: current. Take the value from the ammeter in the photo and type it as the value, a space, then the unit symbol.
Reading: 6 A
